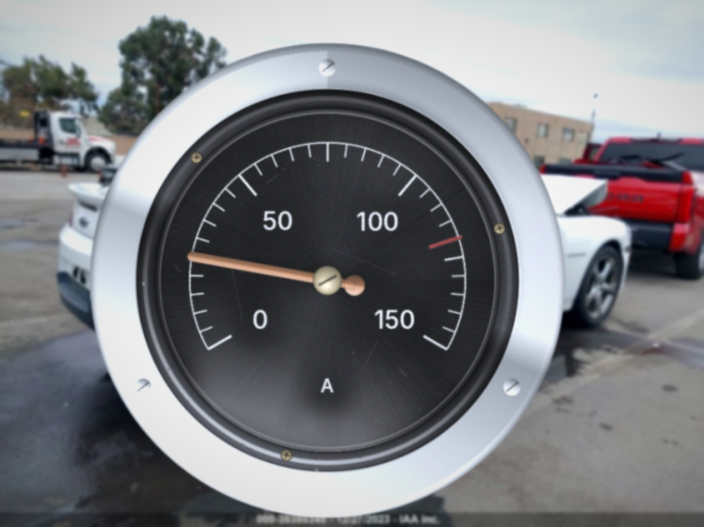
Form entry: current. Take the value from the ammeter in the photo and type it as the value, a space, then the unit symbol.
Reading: 25 A
